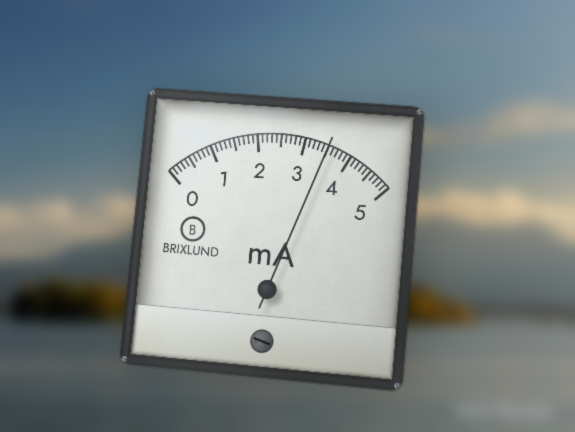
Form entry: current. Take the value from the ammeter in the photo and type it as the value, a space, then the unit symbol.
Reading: 3.5 mA
